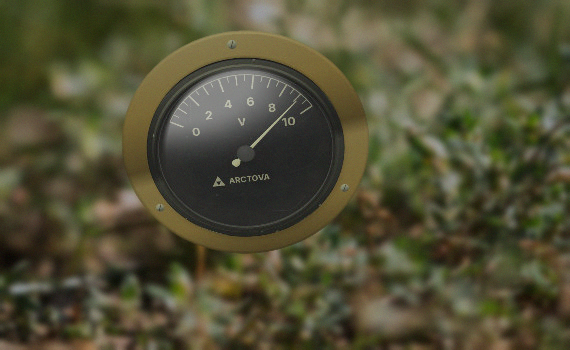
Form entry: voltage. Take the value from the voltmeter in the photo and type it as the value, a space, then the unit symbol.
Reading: 9 V
